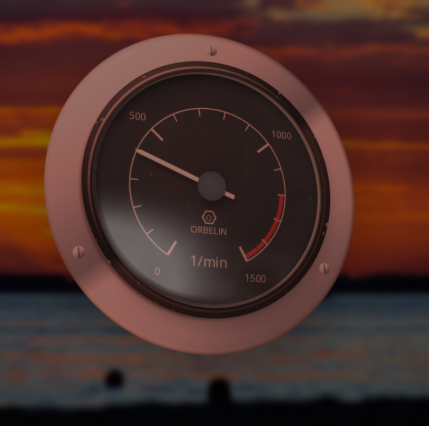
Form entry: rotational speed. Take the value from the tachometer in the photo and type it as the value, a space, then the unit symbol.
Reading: 400 rpm
